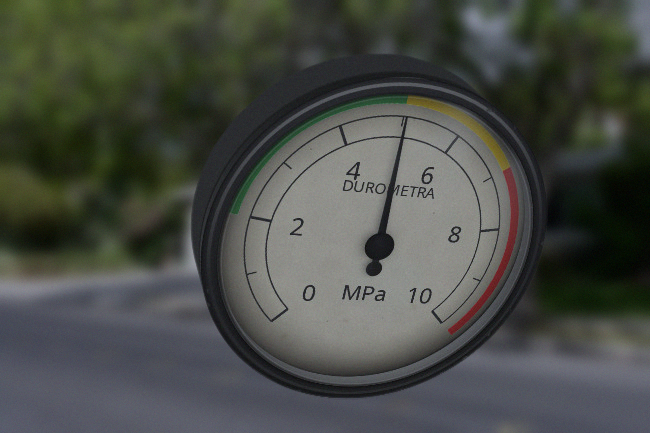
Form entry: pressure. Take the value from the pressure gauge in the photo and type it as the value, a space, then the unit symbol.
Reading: 5 MPa
